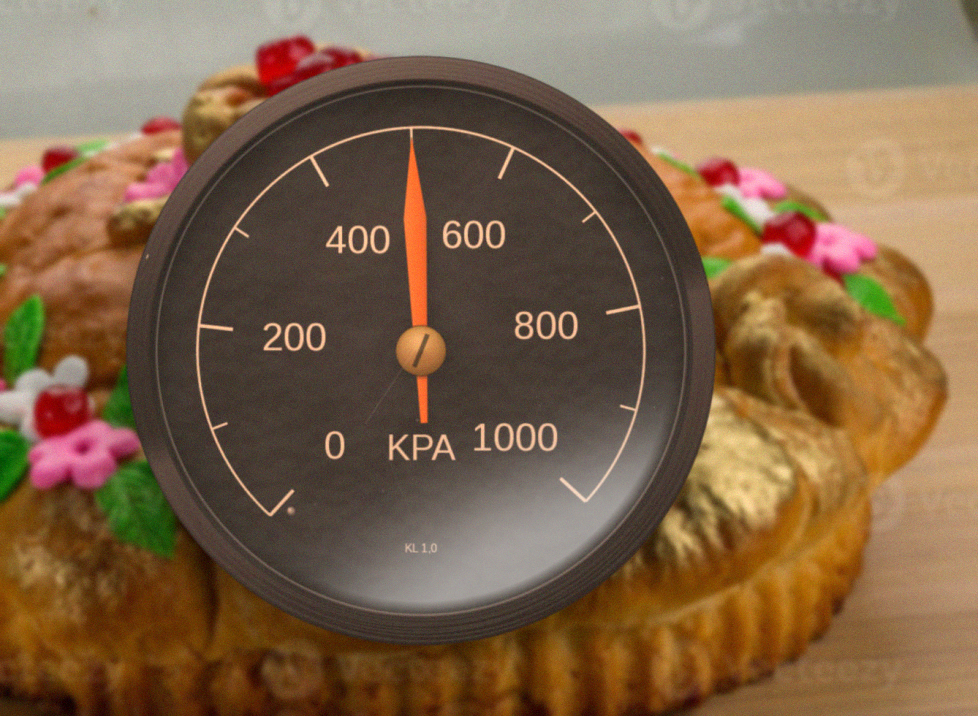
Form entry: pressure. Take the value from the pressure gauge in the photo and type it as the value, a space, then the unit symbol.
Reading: 500 kPa
